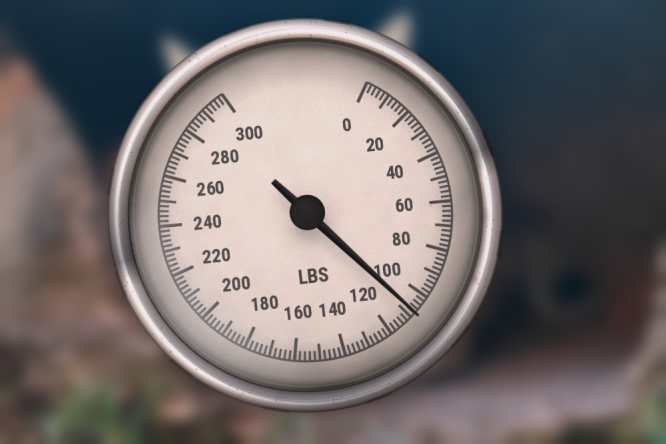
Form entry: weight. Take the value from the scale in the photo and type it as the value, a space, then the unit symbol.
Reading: 108 lb
